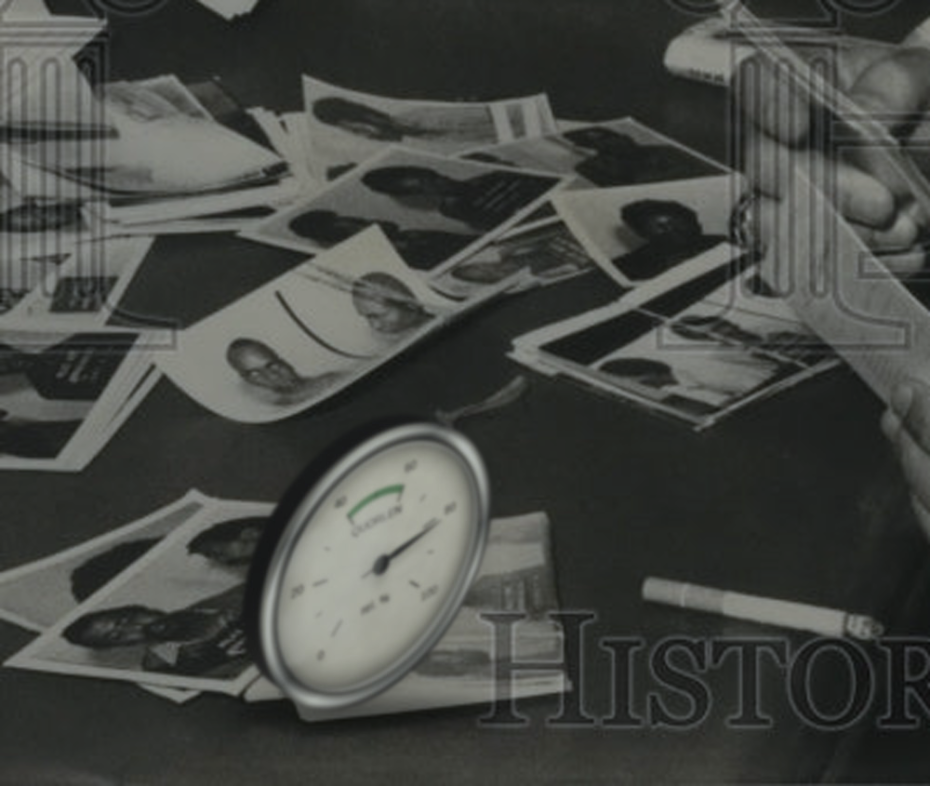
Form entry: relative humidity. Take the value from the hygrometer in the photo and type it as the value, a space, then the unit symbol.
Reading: 80 %
